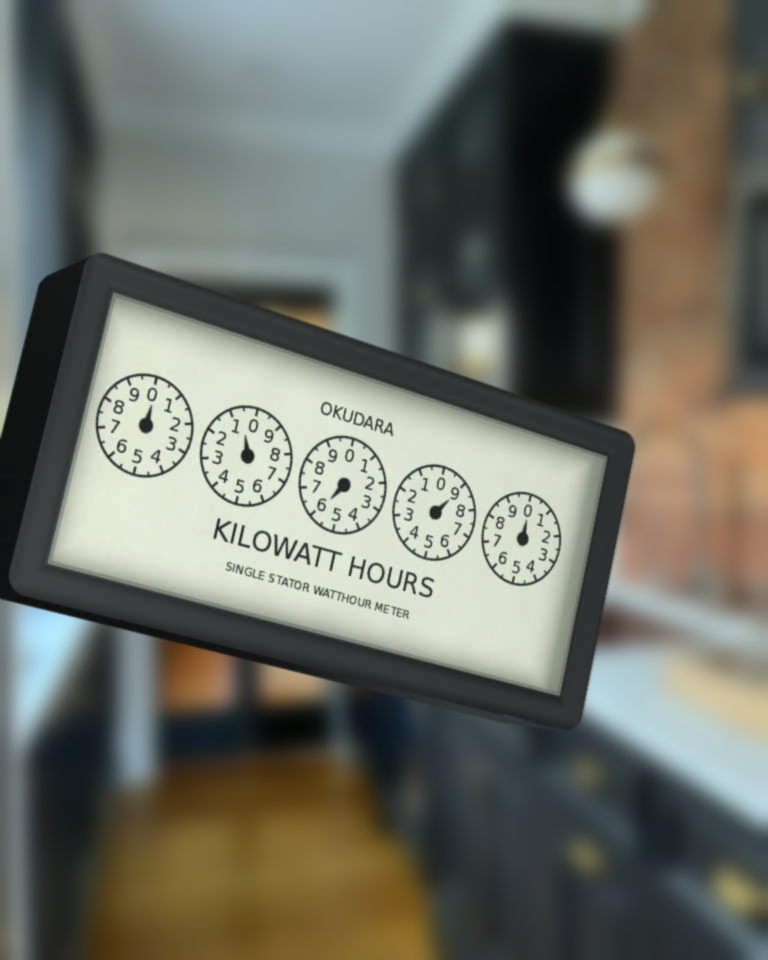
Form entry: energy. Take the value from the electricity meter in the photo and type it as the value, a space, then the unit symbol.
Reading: 590 kWh
